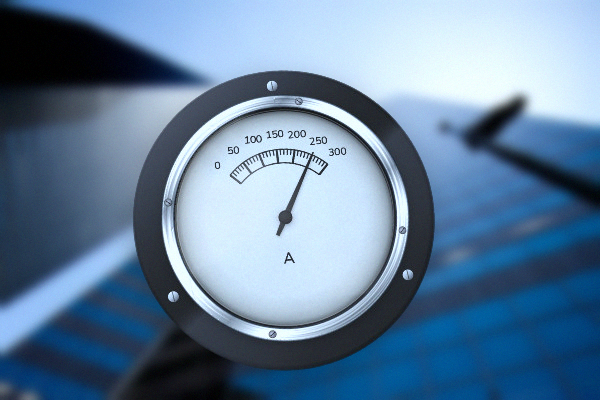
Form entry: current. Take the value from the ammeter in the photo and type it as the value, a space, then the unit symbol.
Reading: 250 A
